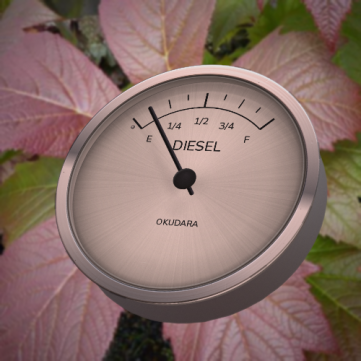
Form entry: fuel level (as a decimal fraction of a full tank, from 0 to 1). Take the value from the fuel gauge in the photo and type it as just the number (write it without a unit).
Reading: 0.125
